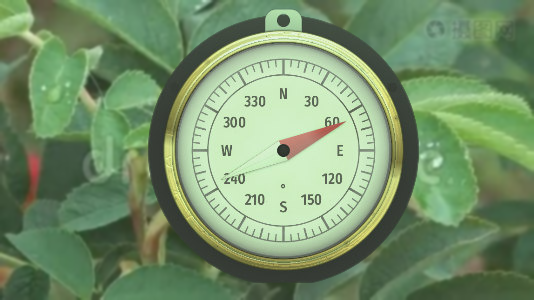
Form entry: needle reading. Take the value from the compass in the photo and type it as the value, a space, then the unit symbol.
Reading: 65 °
